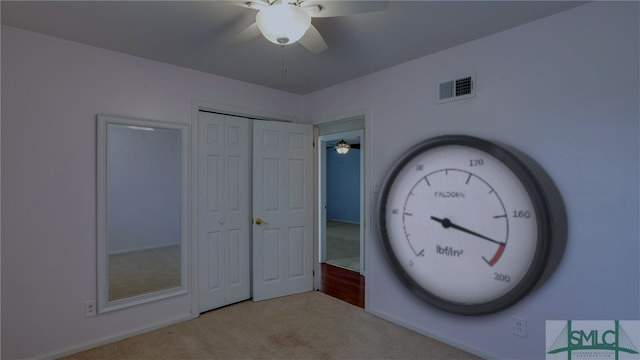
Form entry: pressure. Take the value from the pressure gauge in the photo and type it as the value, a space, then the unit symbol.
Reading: 180 psi
